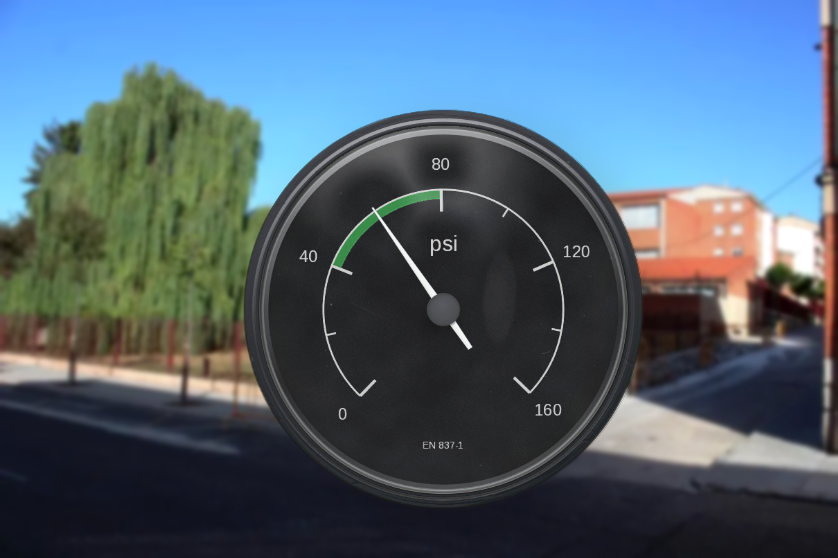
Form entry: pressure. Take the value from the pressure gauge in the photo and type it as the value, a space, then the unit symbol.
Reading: 60 psi
